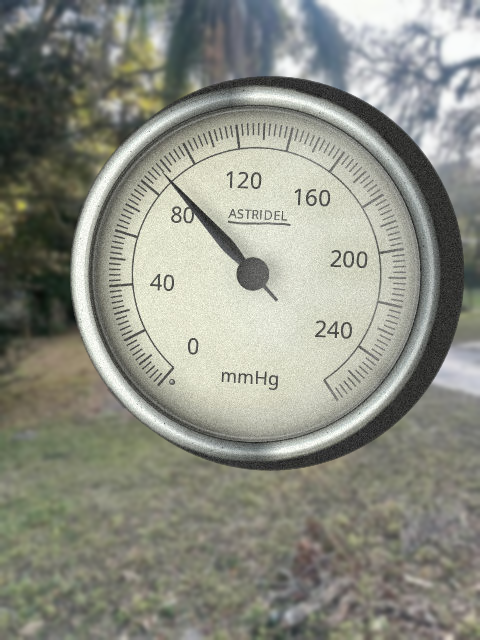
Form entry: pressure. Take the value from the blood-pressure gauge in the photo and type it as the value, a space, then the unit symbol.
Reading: 88 mmHg
